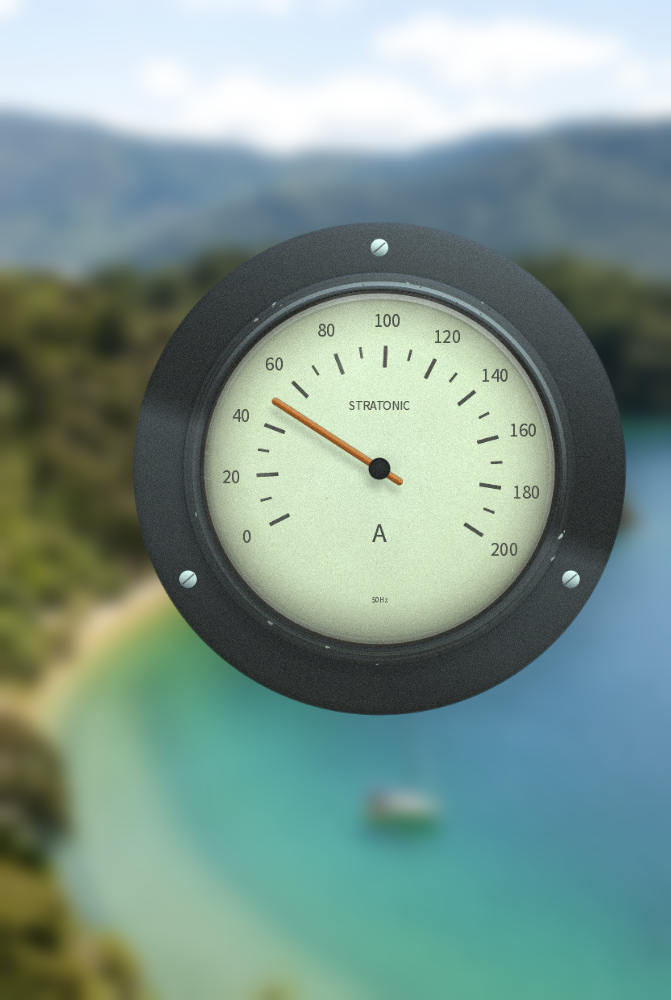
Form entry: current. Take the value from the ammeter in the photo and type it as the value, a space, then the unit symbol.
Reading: 50 A
